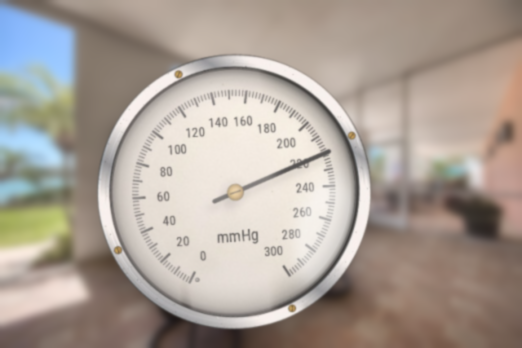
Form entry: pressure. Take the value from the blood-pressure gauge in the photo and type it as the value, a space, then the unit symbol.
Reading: 220 mmHg
